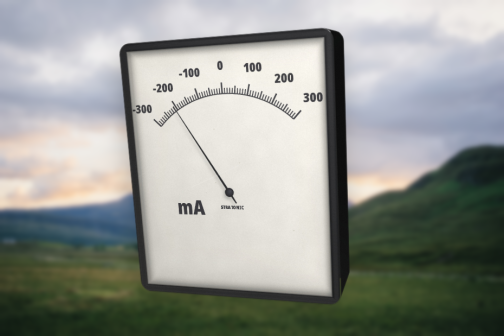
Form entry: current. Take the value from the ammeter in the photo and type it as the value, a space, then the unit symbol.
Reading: -200 mA
